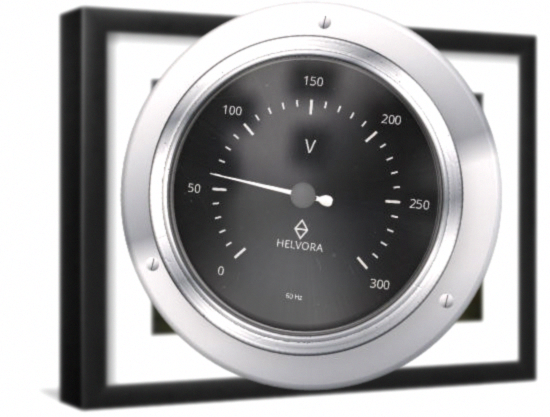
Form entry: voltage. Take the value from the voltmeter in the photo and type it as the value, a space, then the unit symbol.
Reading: 60 V
